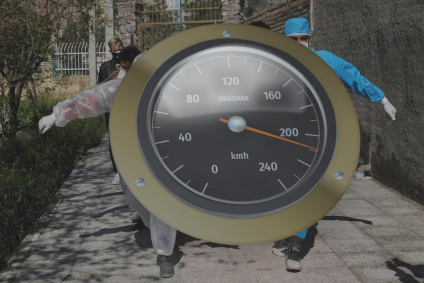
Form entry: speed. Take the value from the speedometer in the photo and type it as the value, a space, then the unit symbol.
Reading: 210 km/h
